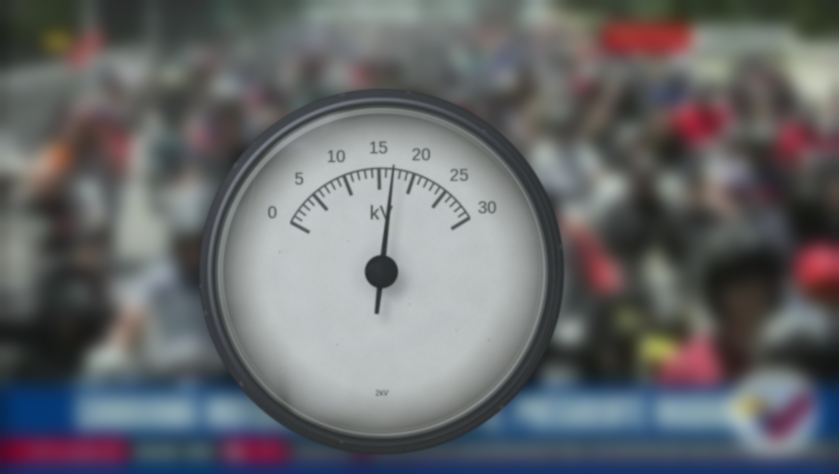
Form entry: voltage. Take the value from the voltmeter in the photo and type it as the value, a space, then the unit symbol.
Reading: 17 kV
